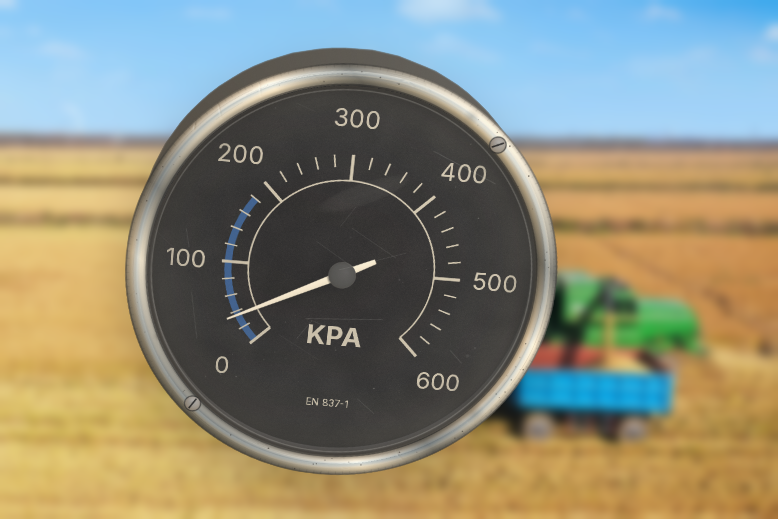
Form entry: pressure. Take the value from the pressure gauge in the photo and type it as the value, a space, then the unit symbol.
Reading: 40 kPa
